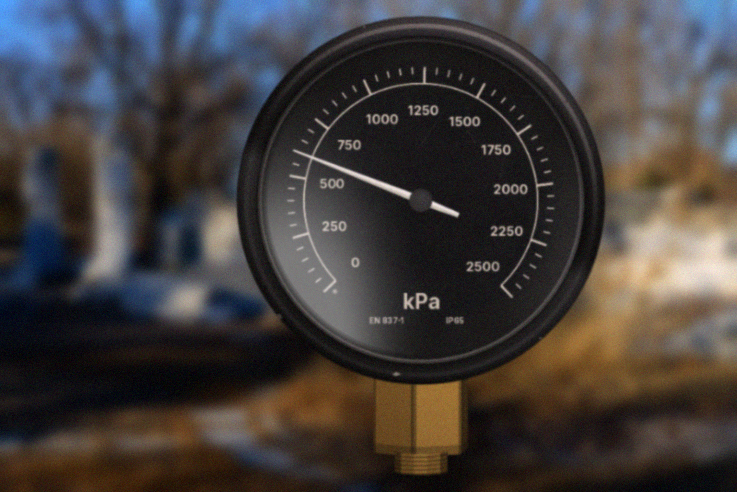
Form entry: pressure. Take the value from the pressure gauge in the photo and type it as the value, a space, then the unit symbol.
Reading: 600 kPa
